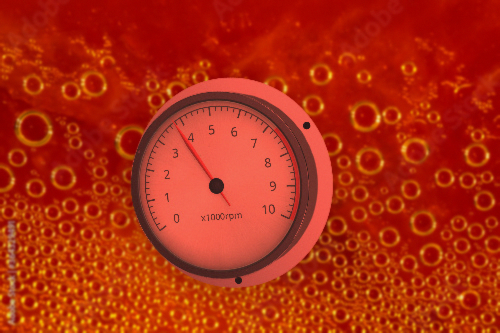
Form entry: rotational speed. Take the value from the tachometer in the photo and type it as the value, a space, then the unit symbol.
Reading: 3800 rpm
